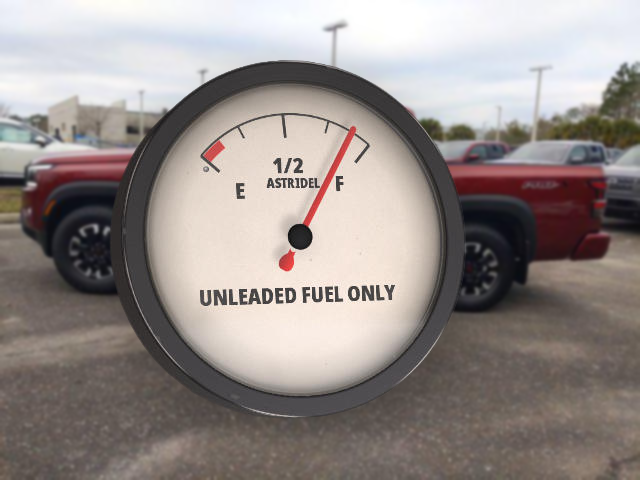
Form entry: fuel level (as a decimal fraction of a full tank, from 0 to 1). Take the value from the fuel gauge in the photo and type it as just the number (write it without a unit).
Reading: 0.875
